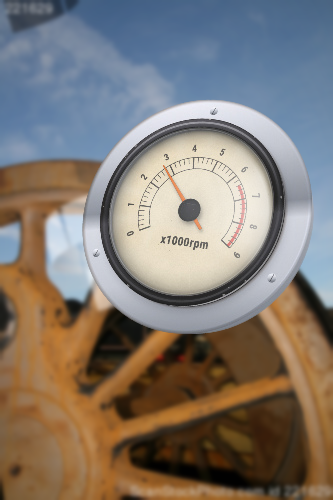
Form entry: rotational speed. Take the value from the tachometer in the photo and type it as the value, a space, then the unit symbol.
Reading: 2800 rpm
